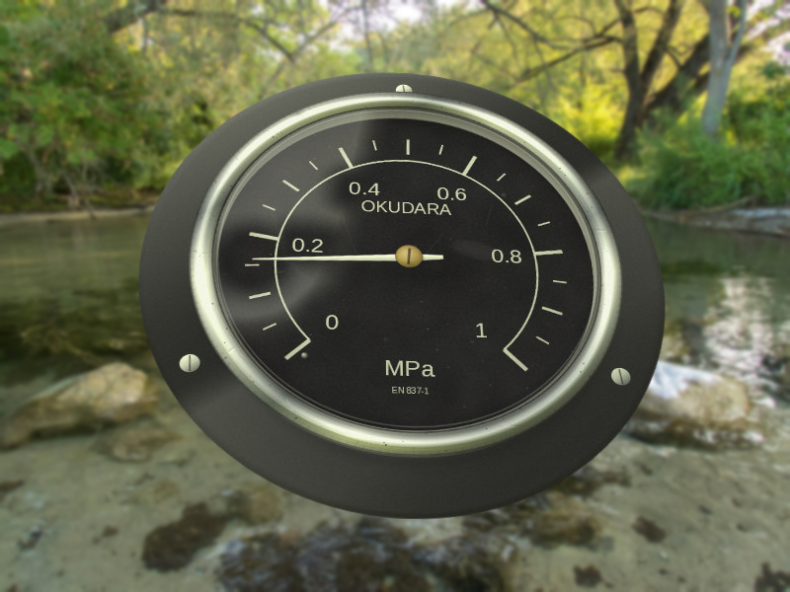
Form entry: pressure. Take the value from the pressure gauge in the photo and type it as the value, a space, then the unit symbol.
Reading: 0.15 MPa
